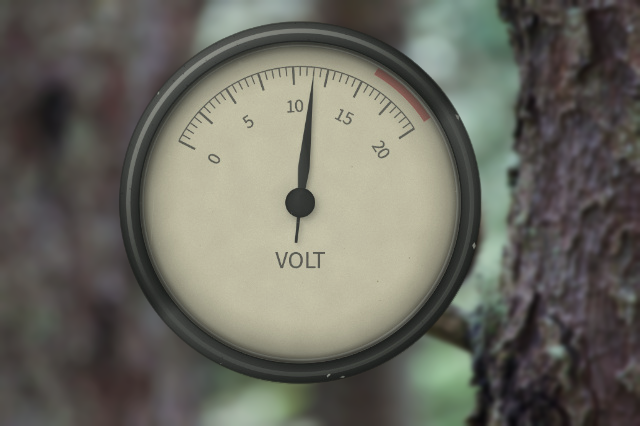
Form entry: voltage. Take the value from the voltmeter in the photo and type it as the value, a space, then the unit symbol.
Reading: 11.5 V
